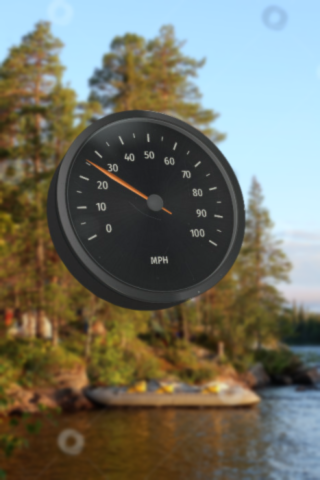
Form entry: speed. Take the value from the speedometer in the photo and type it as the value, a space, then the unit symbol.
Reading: 25 mph
